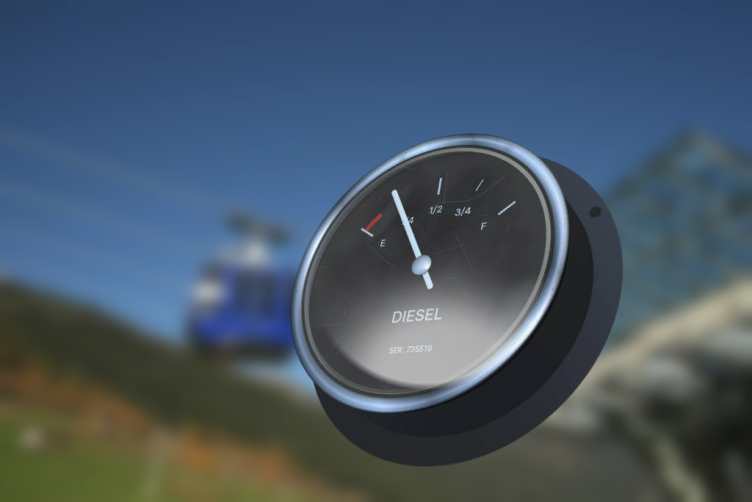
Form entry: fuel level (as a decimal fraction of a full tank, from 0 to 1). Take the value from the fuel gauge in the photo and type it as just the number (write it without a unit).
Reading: 0.25
